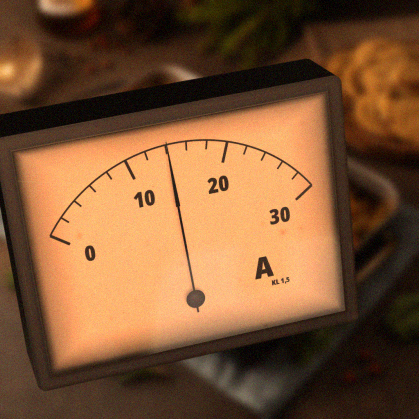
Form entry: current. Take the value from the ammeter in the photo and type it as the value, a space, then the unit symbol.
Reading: 14 A
